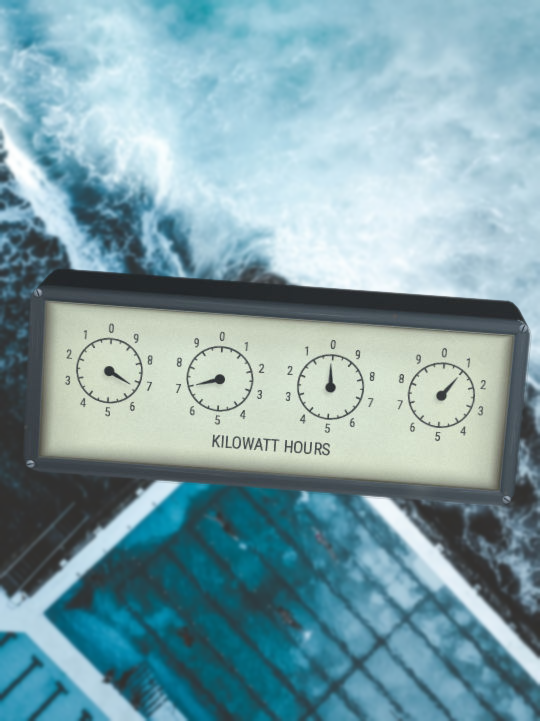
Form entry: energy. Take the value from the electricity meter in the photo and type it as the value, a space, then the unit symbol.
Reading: 6701 kWh
